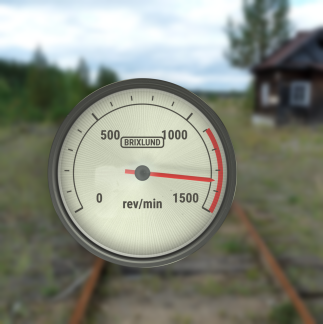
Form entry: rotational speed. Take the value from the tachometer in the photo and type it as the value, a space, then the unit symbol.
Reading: 1350 rpm
